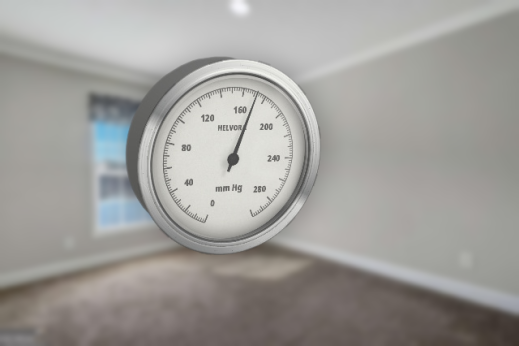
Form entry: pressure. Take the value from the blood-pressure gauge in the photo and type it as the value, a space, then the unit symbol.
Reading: 170 mmHg
